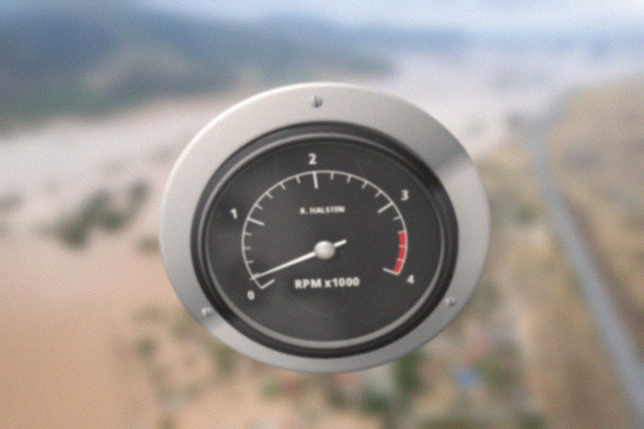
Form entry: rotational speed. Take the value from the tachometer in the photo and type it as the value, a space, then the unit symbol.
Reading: 200 rpm
